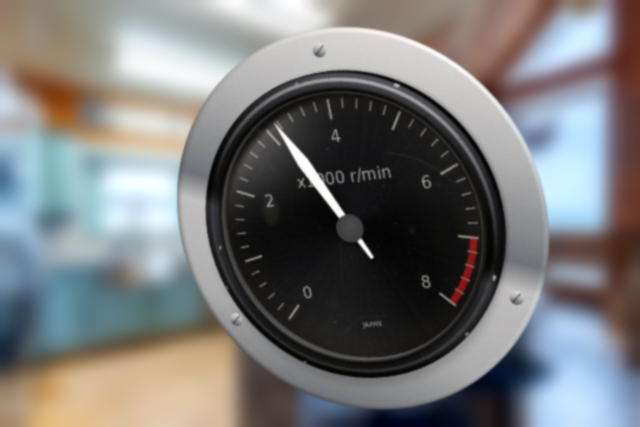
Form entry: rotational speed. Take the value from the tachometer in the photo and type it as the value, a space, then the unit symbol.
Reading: 3200 rpm
